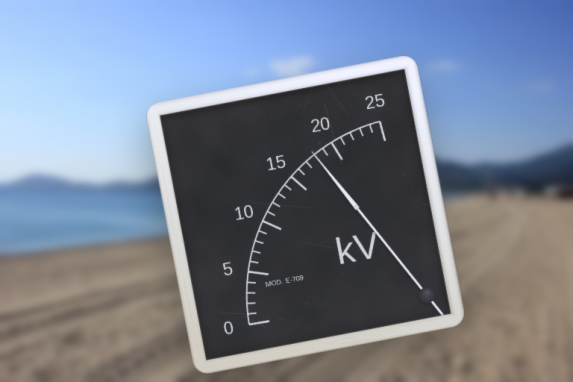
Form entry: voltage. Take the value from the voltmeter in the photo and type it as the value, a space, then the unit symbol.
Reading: 18 kV
